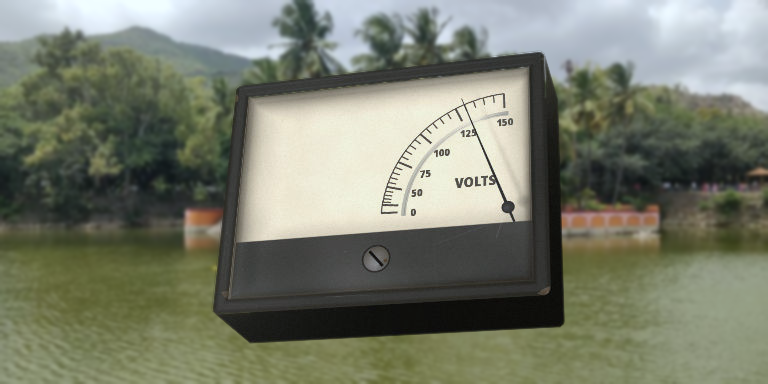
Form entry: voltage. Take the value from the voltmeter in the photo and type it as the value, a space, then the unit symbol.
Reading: 130 V
